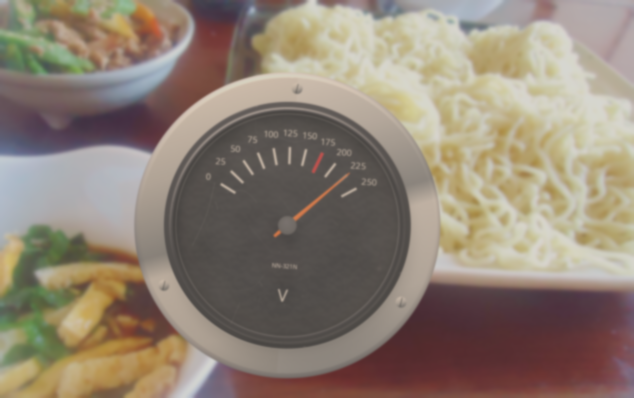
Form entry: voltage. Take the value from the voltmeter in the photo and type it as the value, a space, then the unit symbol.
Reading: 225 V
